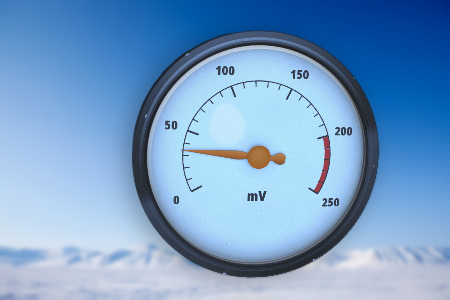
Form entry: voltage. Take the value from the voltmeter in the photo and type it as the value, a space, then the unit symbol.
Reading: 35 mV
